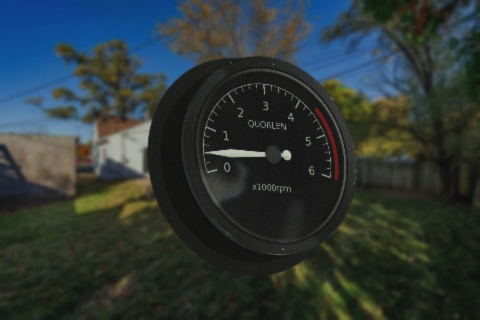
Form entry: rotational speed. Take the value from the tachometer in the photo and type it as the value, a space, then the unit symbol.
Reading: 400 rpm
